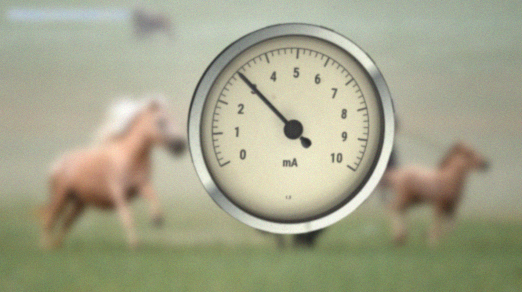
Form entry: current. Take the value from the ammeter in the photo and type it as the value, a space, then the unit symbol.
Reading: 3 mA
